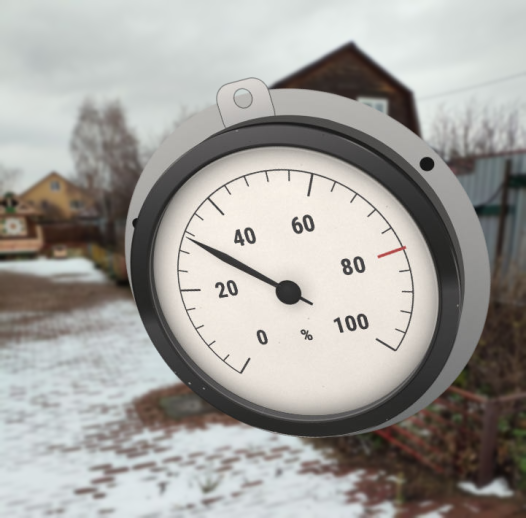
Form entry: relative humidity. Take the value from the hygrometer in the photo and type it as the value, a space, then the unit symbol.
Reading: 32 %
